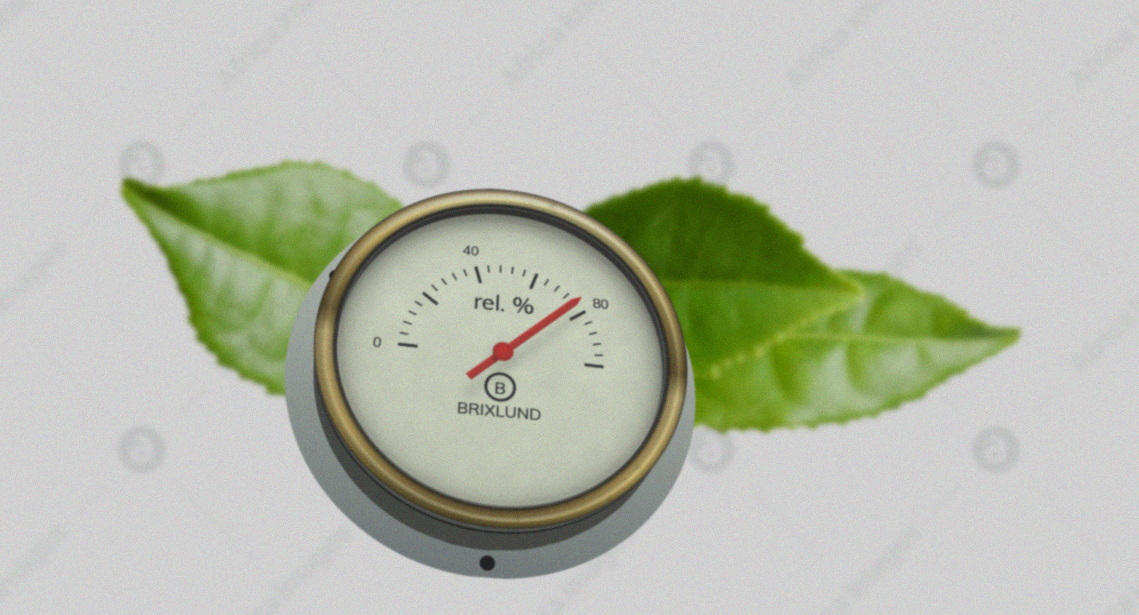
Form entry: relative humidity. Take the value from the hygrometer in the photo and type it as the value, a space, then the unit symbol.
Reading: 76 %
